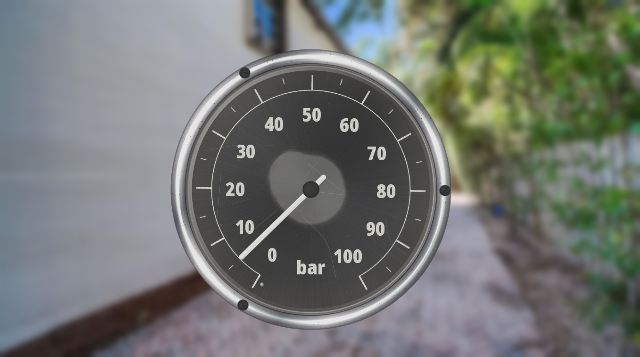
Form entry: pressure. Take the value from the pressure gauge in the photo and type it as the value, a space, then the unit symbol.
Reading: 5 bar
